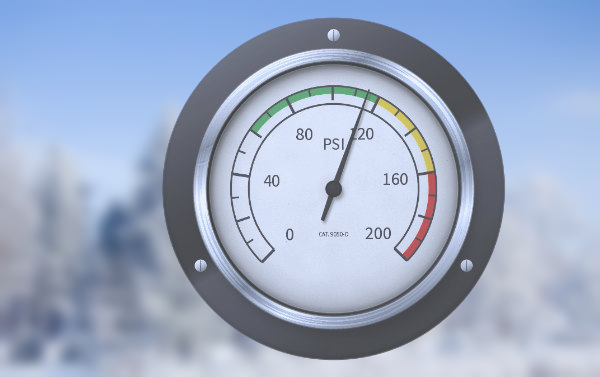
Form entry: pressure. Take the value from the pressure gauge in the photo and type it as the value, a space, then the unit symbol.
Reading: 115 psi
